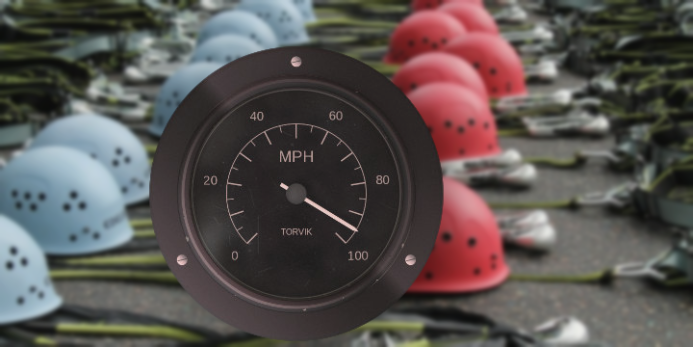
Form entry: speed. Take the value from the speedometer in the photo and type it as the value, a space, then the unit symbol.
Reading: 95 mph
